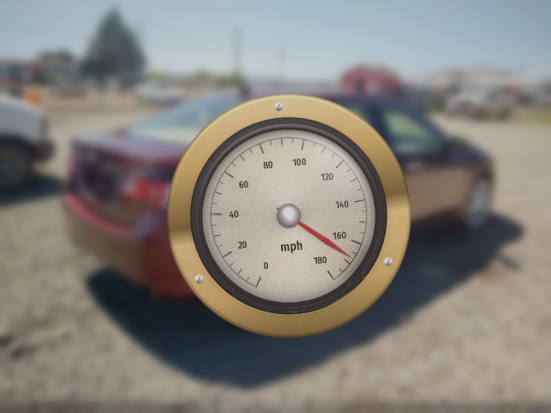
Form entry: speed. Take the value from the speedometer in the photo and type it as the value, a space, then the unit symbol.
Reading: 167.5 mph
